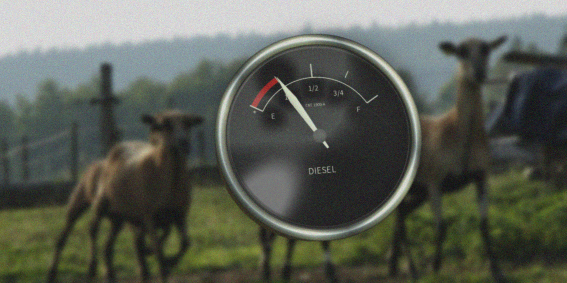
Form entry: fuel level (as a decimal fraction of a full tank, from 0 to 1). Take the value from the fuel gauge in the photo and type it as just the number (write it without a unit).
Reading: 0.25
